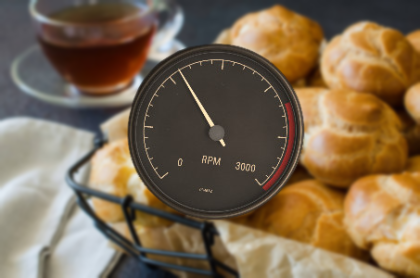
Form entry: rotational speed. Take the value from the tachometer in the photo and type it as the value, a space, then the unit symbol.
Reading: 1100 rpm
